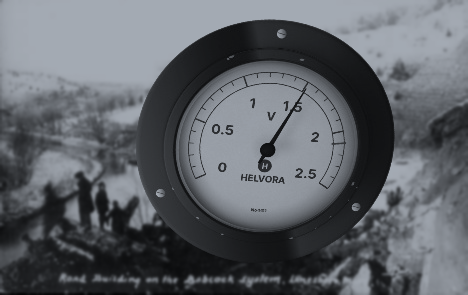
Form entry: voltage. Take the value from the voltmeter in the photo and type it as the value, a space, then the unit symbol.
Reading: 1.5 V
